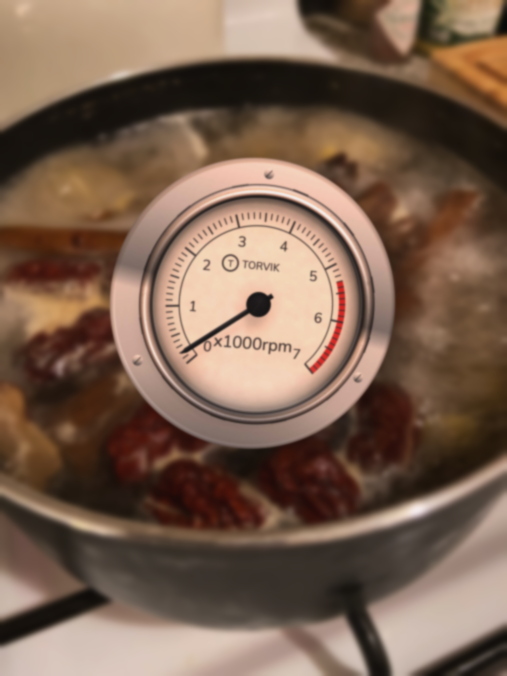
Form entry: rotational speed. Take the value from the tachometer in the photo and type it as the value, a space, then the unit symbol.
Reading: 200 rpm
